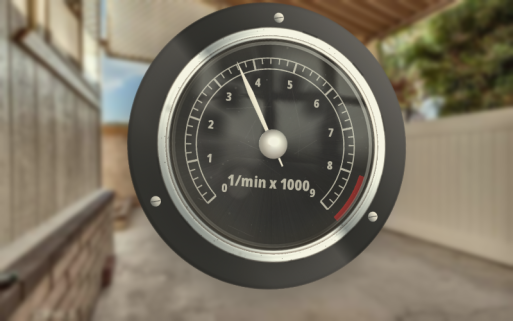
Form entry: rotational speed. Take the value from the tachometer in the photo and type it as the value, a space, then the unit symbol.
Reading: 3600 rpm
